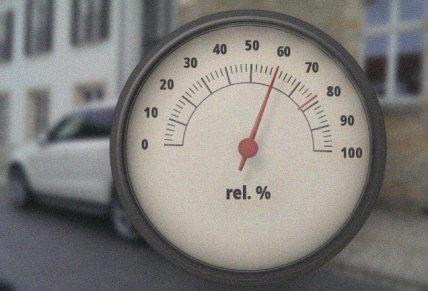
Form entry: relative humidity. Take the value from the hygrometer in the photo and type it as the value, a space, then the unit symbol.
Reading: 60 %
